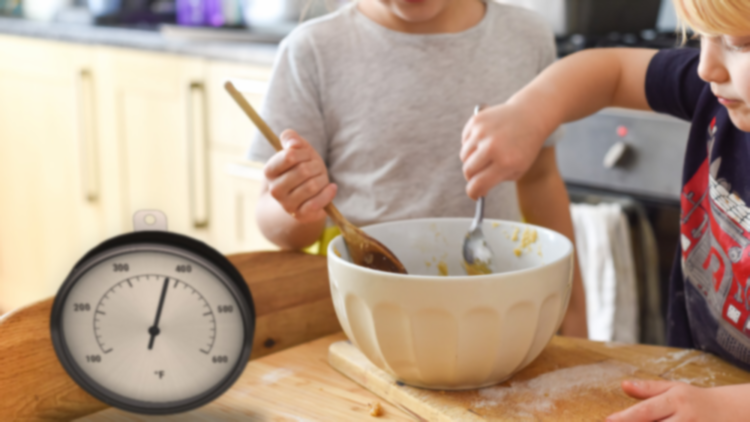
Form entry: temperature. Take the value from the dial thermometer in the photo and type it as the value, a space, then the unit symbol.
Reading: 380 °F
